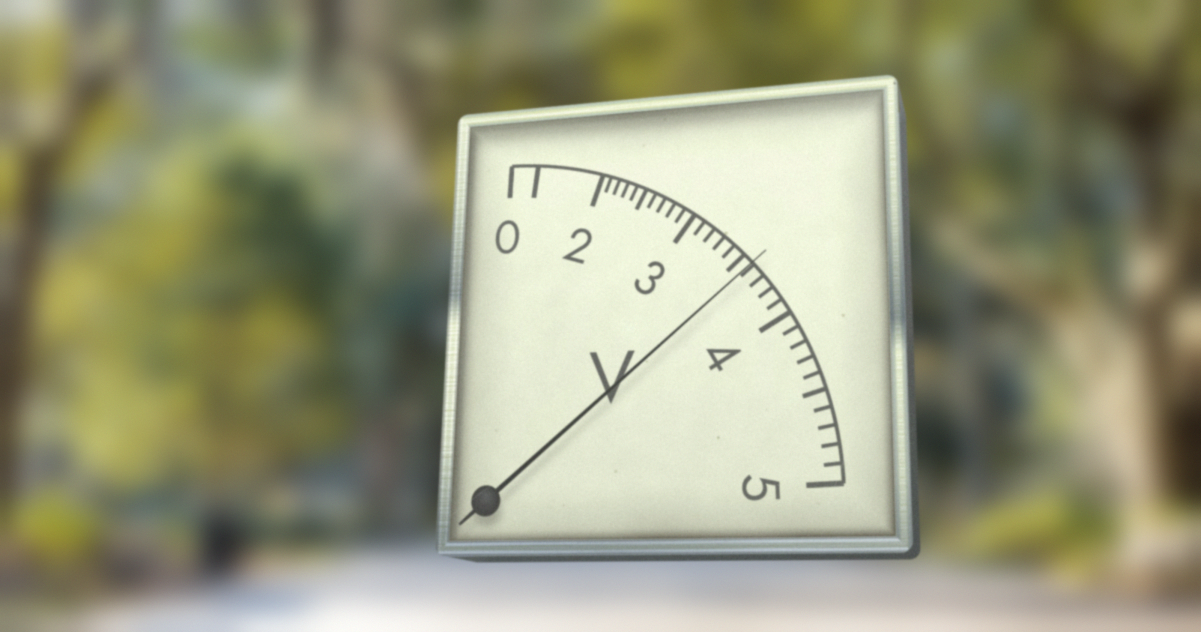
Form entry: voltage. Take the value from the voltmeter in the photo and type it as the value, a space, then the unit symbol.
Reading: 3.6 V
